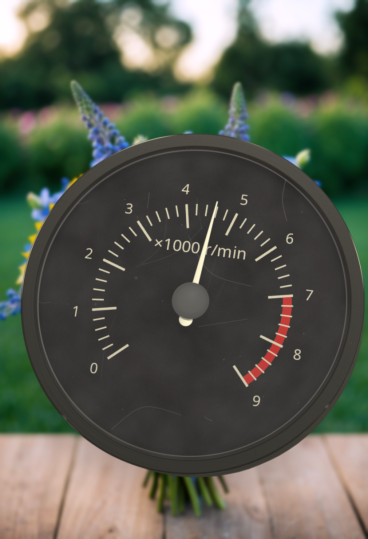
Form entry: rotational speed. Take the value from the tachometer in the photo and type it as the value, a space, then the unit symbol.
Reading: 4600 rpm
